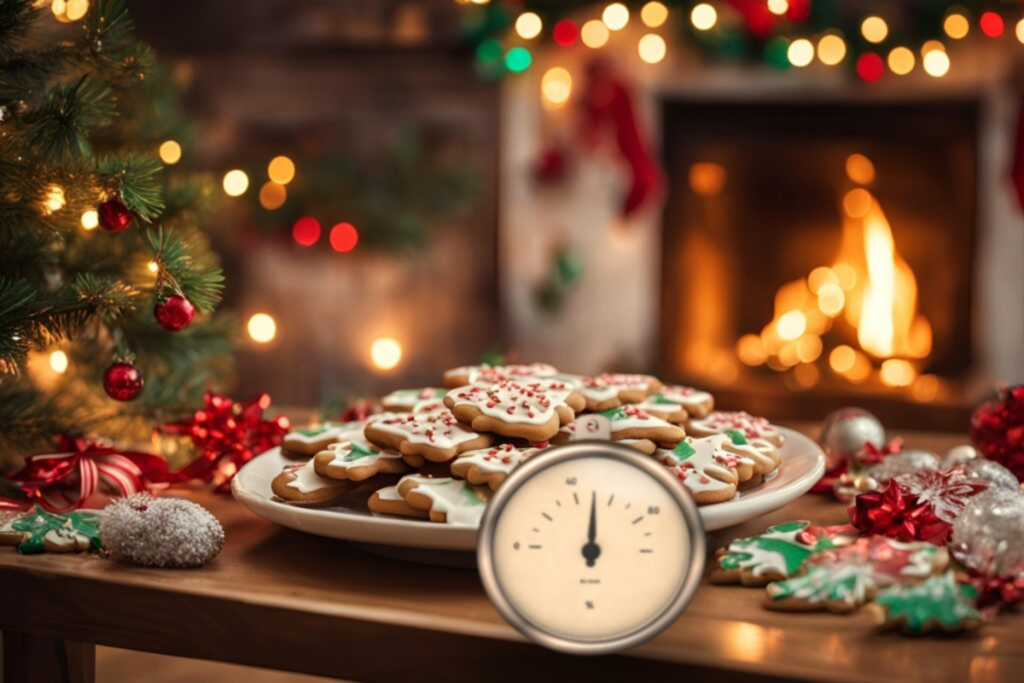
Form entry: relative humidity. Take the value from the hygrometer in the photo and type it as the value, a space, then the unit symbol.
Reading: 50 %
